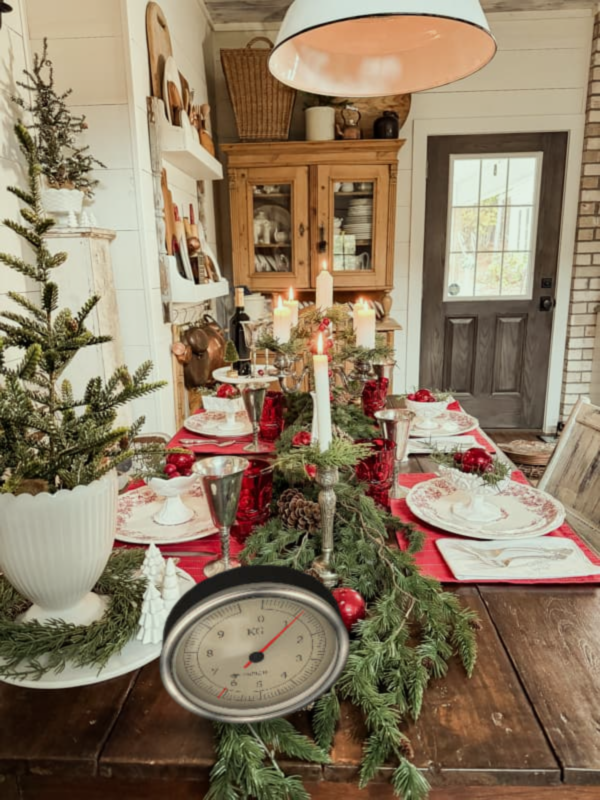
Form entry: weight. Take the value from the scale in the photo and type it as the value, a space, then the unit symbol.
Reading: 1 kg
